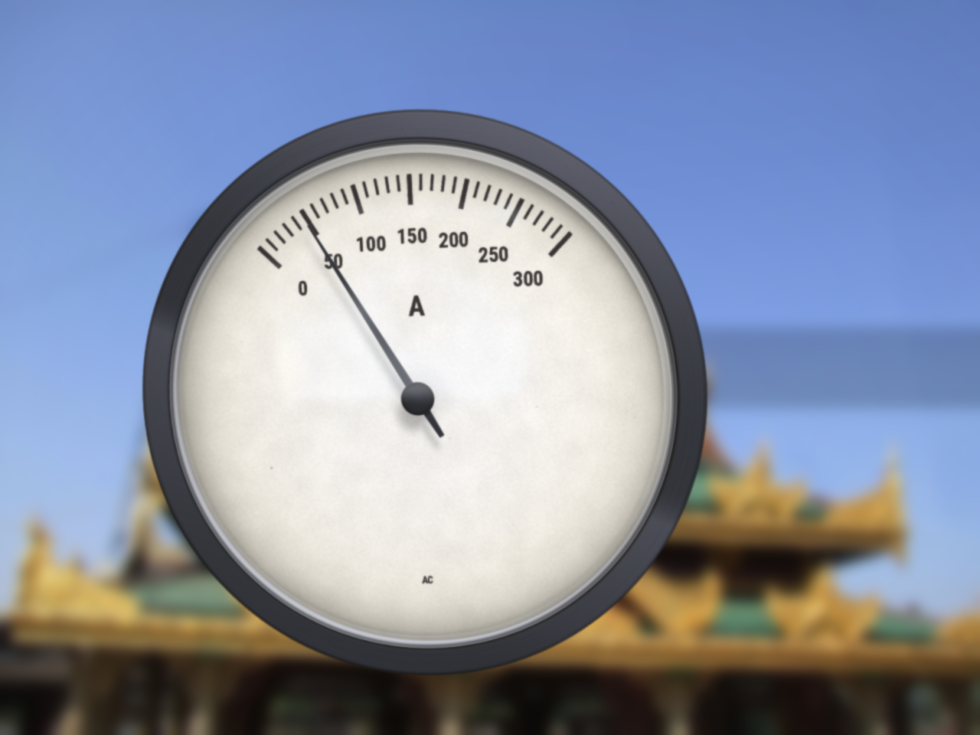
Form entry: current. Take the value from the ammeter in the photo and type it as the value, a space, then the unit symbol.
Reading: 50 A
